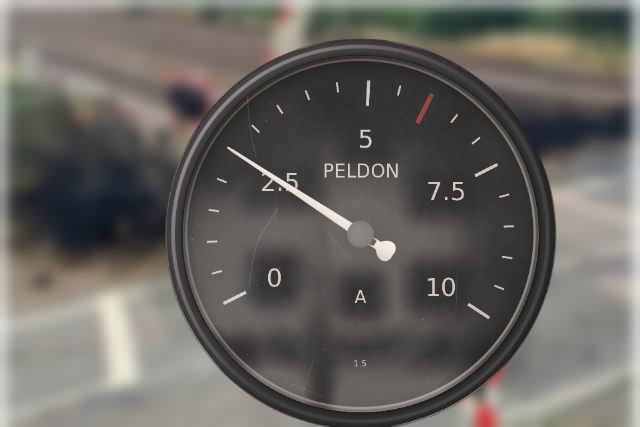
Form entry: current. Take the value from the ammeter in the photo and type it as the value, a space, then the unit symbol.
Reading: 2.5 A
